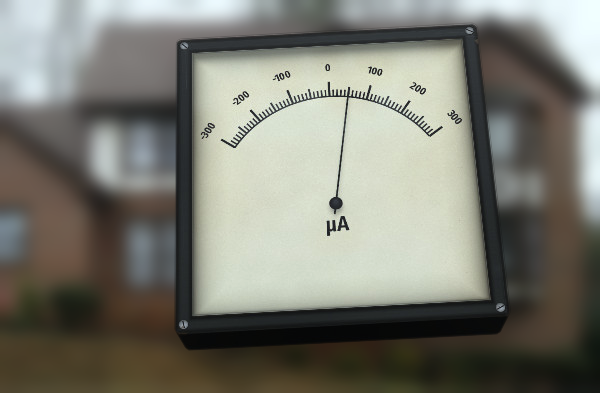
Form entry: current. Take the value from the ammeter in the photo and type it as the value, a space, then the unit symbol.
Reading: 50 µA
